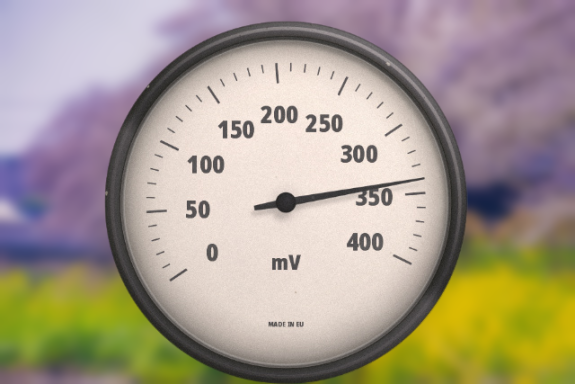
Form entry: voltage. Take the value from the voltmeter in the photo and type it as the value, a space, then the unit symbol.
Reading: 340 mV
